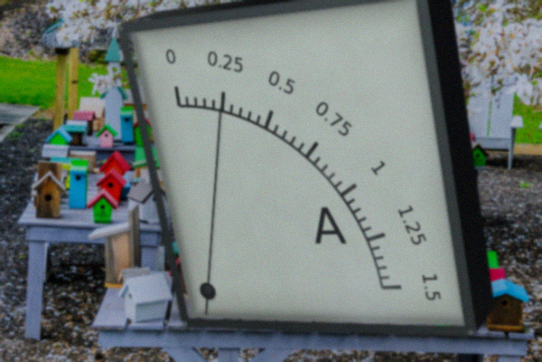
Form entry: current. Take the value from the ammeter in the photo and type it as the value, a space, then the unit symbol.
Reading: 0.25 A
